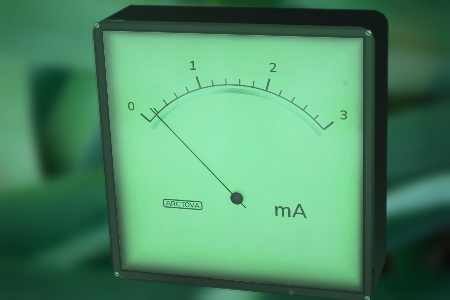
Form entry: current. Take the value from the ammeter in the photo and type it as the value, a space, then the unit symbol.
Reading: 0.2 mA
